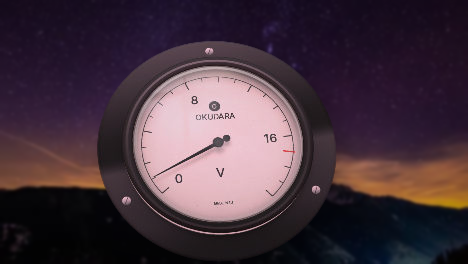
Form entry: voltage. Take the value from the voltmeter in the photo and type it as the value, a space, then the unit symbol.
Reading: 1 V
